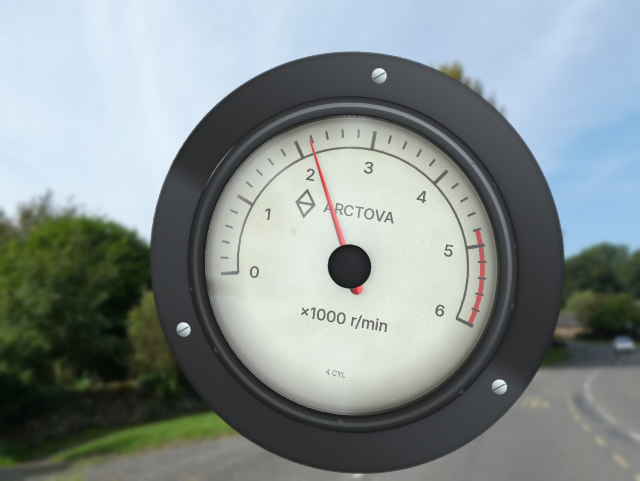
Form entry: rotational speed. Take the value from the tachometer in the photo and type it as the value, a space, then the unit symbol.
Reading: 2200 rpm
